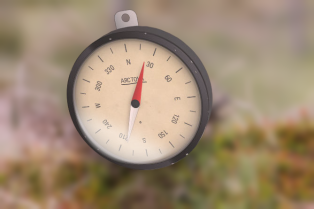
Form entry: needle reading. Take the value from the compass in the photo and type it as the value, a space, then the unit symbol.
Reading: 22.5 °
